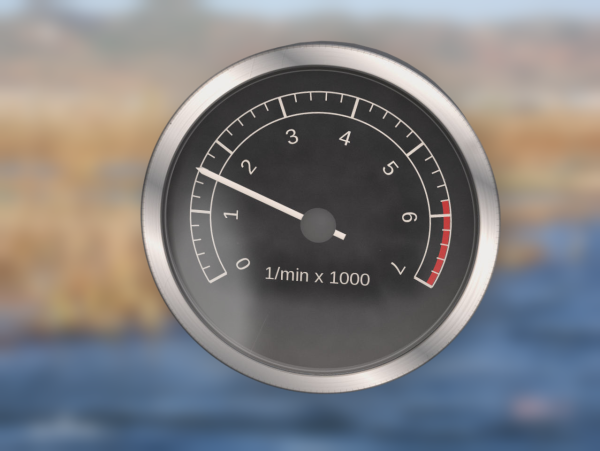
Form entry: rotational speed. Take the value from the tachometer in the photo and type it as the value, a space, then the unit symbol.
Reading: 1600 rpm
